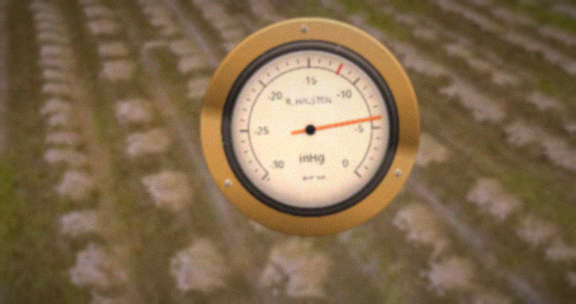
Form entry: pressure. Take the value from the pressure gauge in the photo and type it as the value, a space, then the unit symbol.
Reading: -6 inHg
